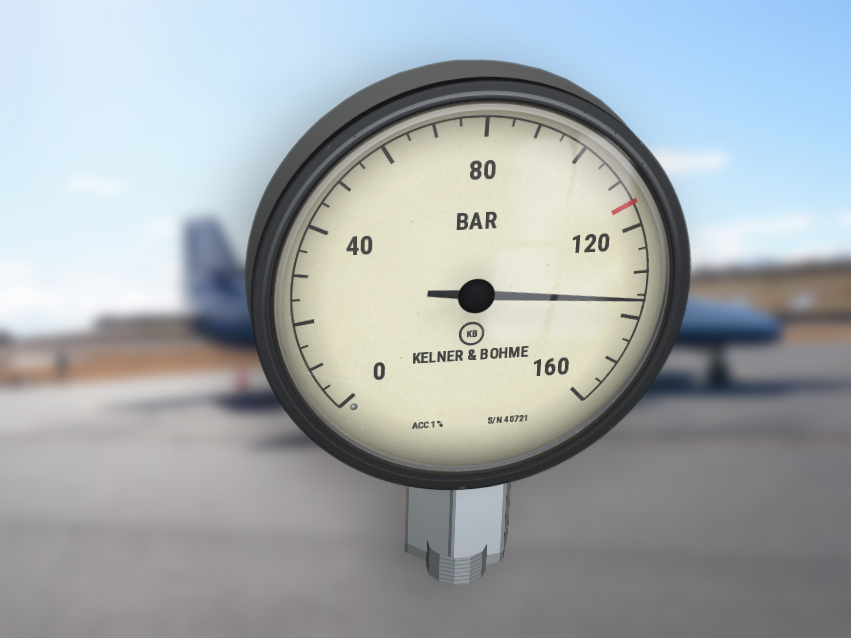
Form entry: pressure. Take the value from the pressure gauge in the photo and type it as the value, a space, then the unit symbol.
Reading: 135 bar
